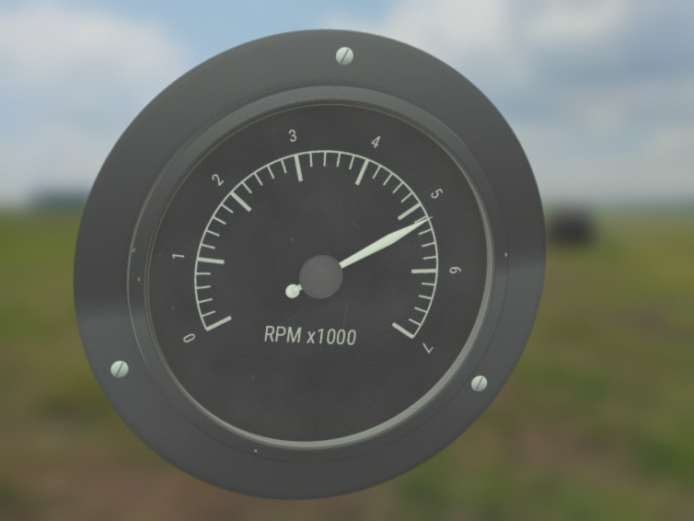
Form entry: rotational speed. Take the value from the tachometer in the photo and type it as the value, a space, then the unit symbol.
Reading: 5200 rpm
